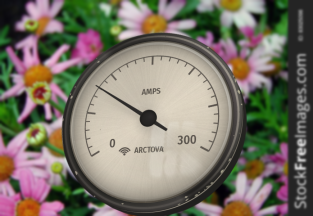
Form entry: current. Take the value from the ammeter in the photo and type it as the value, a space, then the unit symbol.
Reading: 80 A
